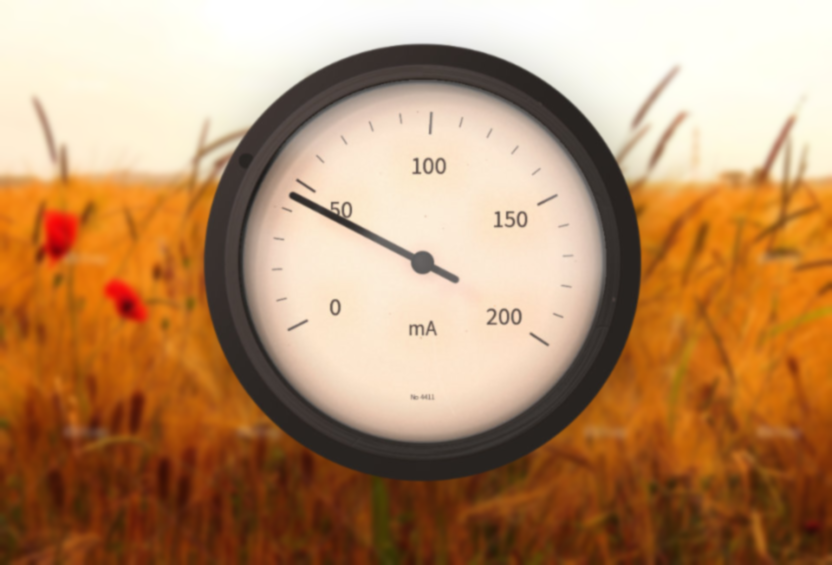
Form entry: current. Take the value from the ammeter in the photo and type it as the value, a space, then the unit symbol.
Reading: 45 mA
